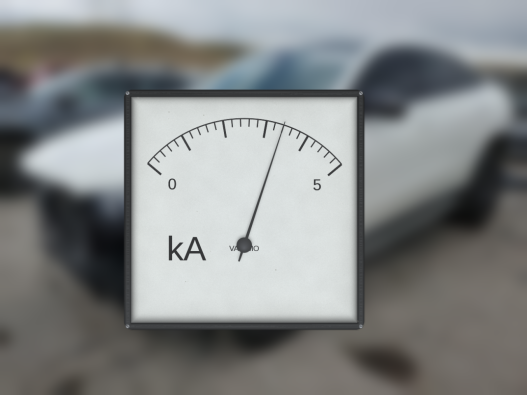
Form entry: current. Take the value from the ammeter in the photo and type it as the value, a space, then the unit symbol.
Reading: 3.4 kA
